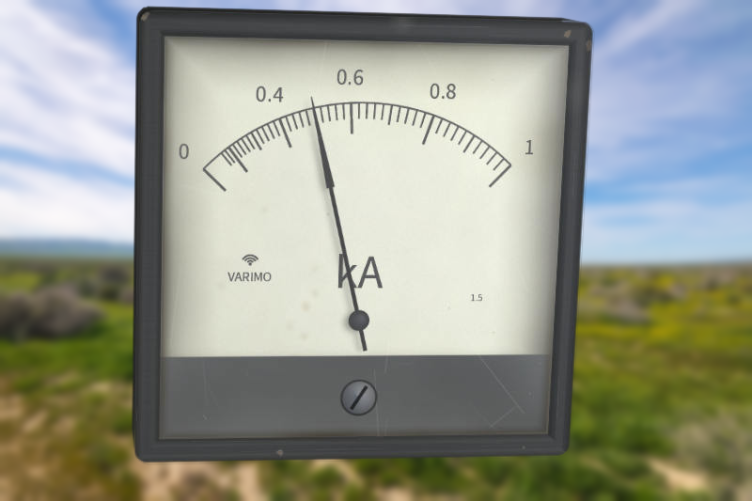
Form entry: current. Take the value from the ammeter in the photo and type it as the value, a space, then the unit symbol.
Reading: 0.5 kA
